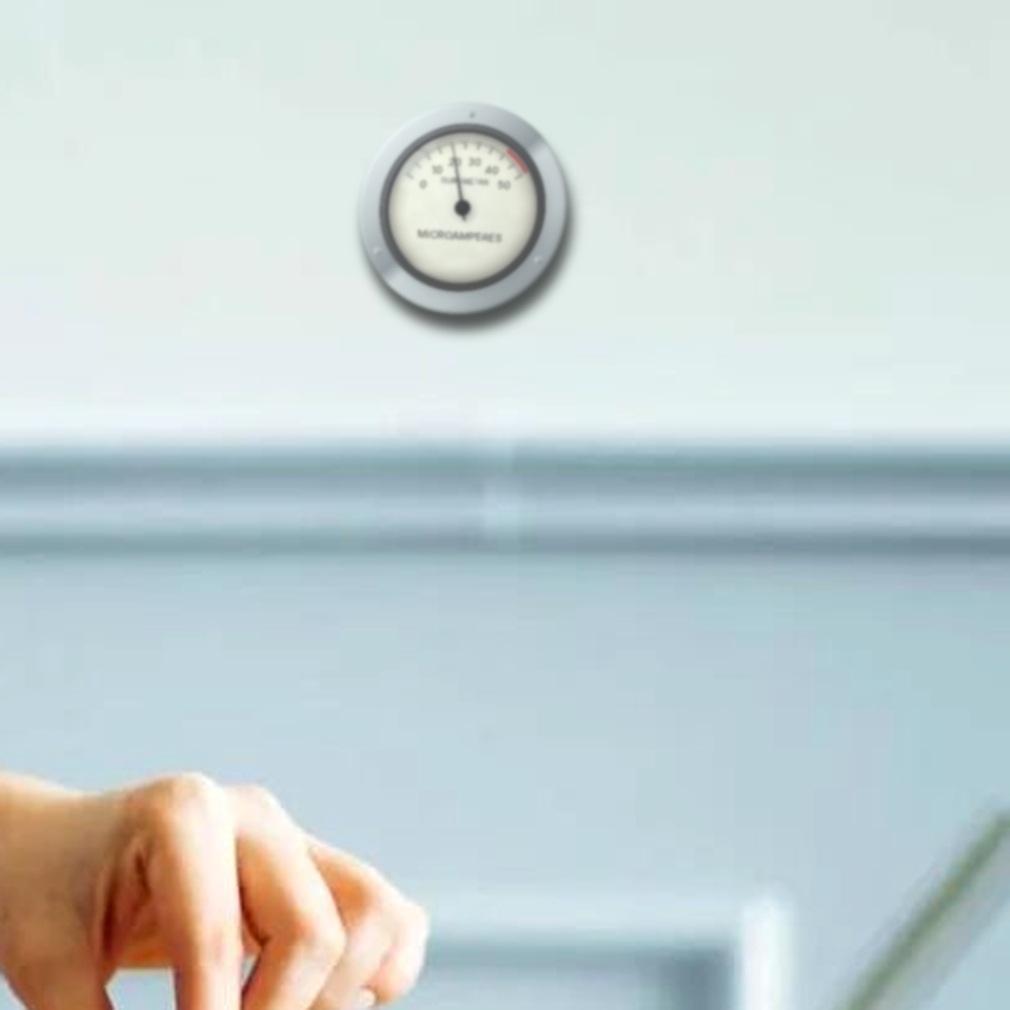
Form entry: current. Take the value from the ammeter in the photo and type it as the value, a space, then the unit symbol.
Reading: 20 µA
